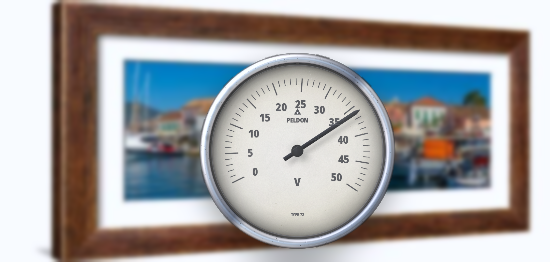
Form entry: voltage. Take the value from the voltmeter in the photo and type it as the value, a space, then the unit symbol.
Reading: 36 V
